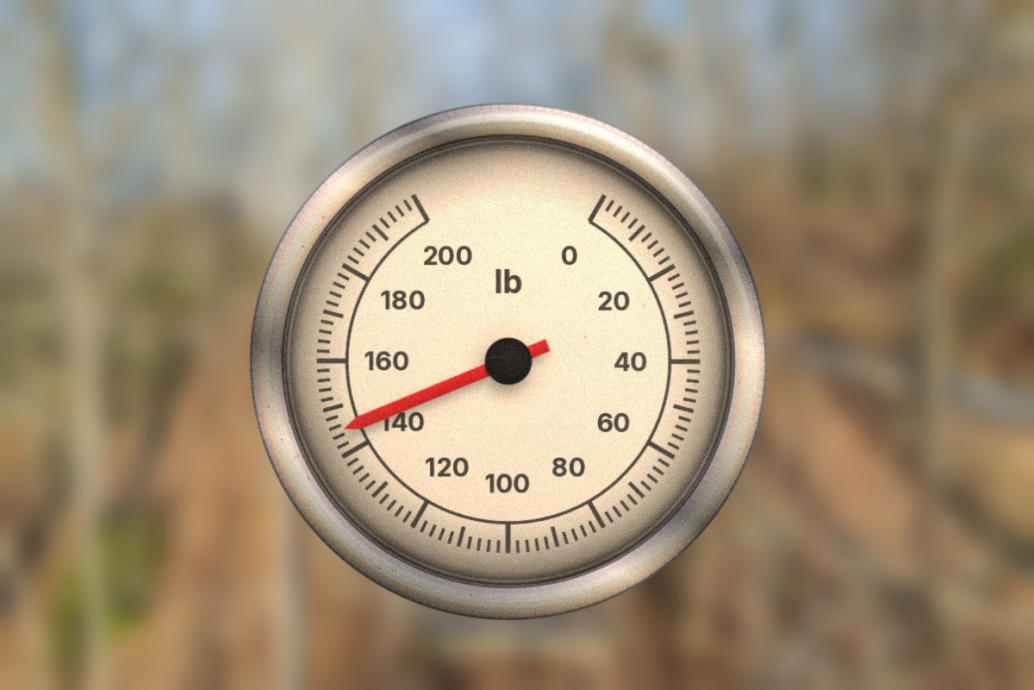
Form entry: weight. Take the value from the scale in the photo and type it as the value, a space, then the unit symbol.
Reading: 145 lb
